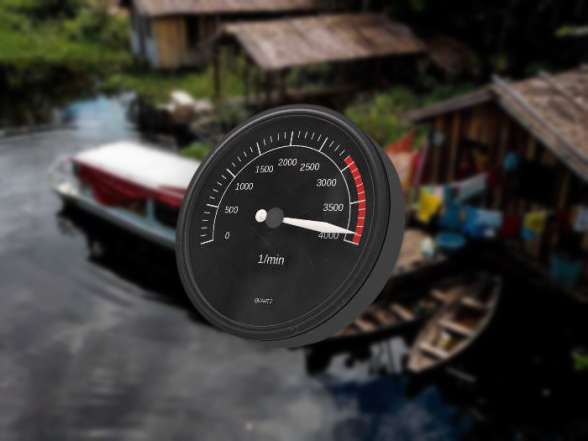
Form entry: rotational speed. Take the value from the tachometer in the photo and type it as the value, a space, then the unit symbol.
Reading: 3900 rpm
